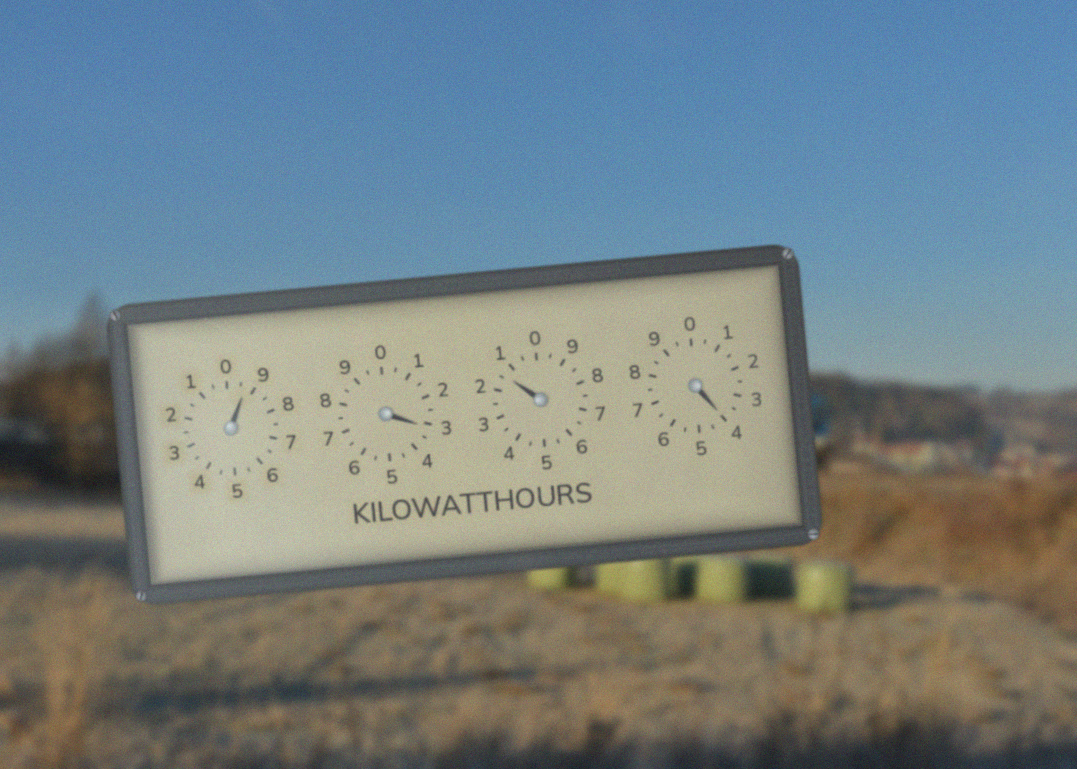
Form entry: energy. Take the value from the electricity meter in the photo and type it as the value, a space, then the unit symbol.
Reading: 9314 kWh
